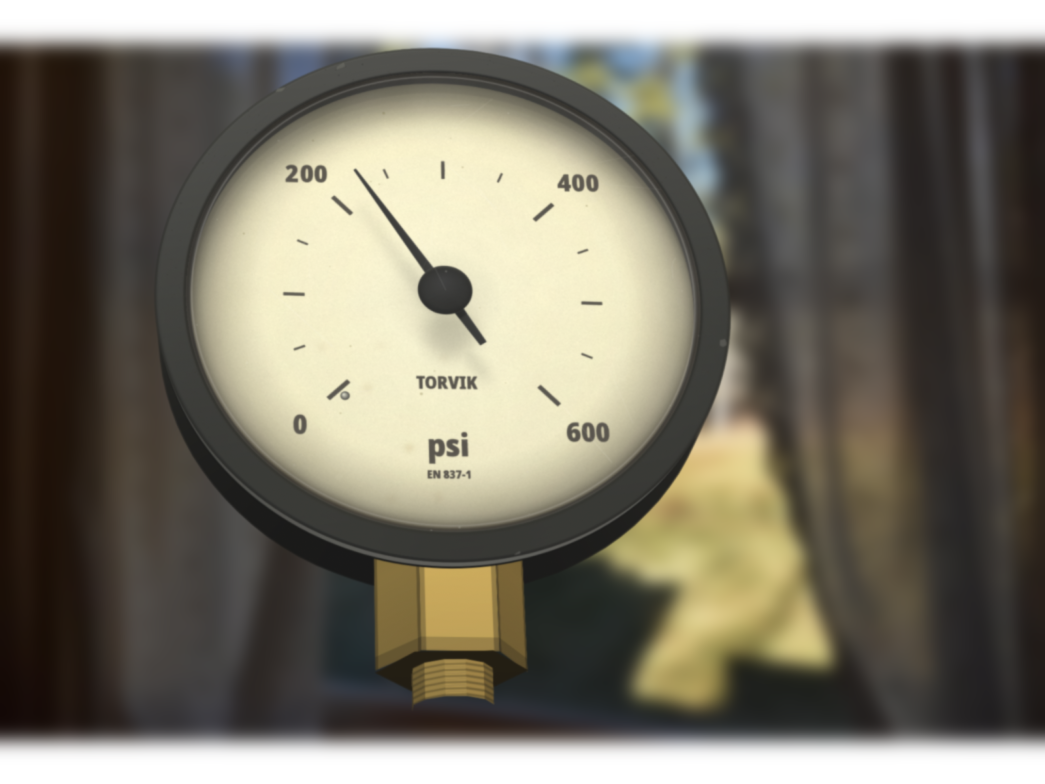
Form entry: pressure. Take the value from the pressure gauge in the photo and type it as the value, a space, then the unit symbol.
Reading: 225 psi
